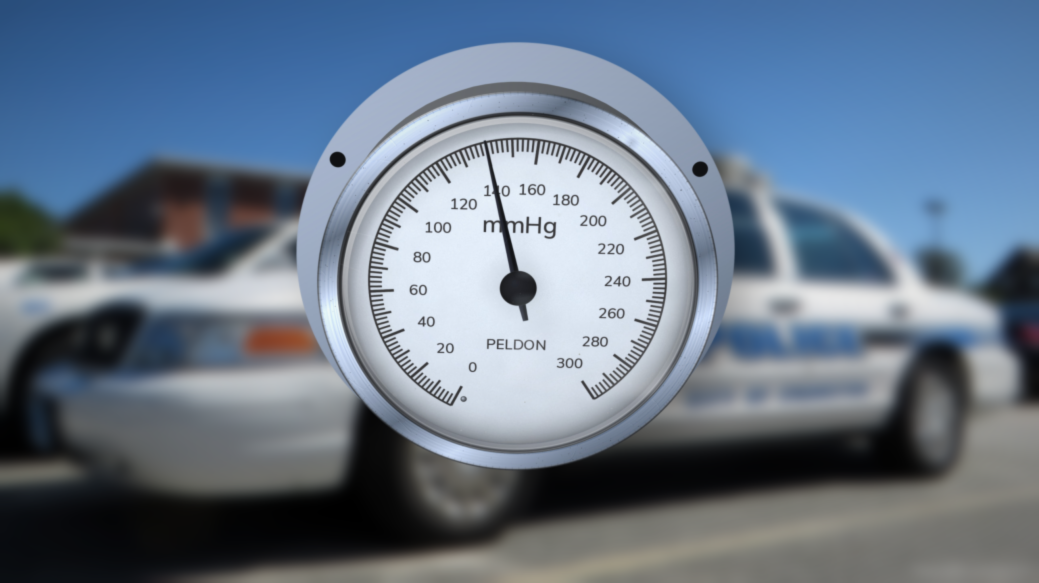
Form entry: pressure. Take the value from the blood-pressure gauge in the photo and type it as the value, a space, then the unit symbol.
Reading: 140 mmHg
